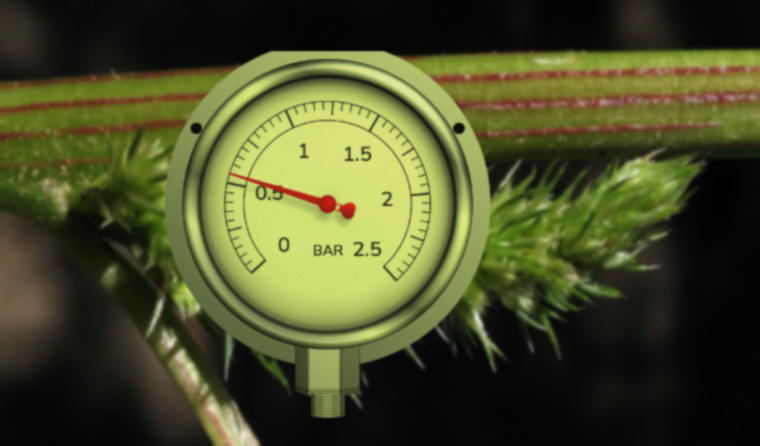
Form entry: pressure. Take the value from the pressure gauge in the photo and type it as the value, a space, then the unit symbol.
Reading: 0.55 bar
